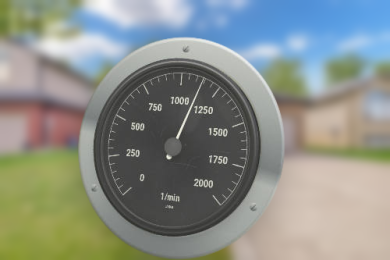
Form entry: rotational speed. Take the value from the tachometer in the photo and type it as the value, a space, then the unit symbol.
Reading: 1150 rpm
